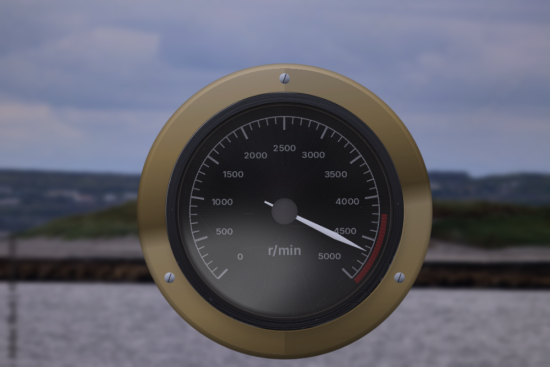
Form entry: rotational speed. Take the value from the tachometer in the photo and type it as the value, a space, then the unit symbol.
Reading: 4650 rpm
